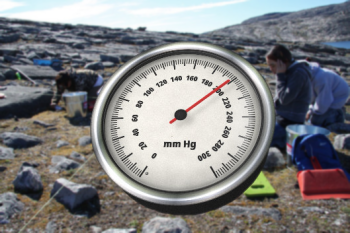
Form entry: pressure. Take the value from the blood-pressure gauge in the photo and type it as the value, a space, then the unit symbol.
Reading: 200 mmHg
